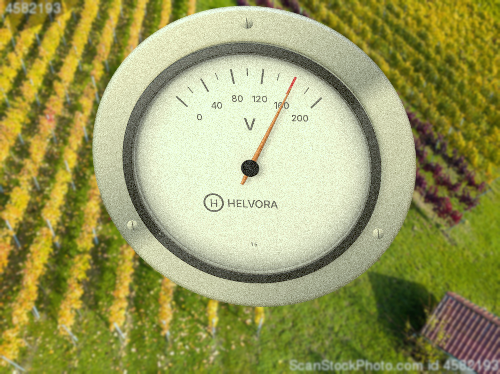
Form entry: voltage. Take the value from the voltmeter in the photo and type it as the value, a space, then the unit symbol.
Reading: 160 V
